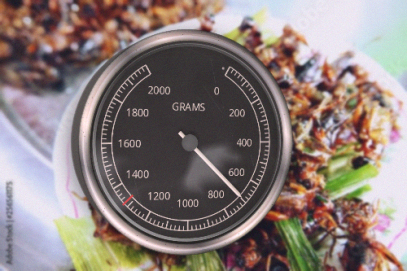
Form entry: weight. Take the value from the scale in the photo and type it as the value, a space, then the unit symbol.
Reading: 700 g
